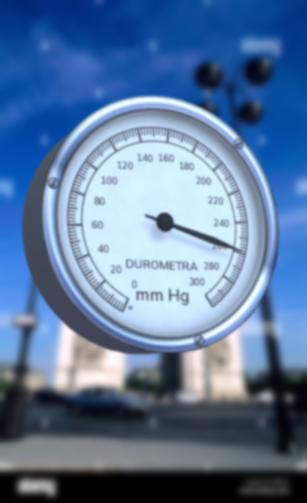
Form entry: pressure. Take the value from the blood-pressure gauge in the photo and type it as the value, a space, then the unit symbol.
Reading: 260 mmHg
